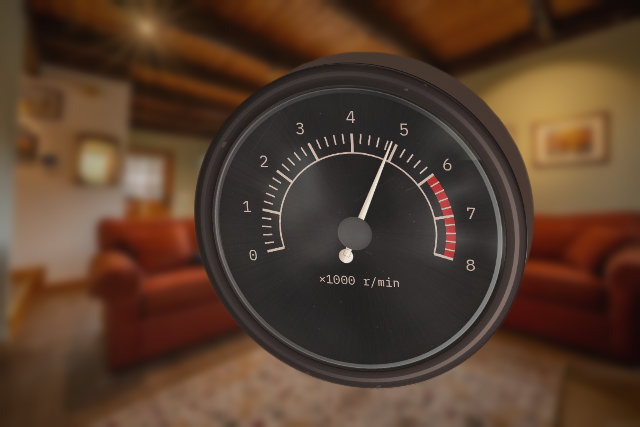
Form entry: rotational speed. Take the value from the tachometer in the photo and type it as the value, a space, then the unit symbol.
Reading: 4900 rpm
